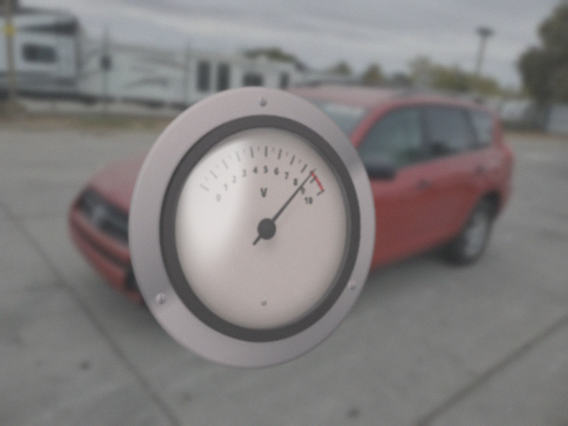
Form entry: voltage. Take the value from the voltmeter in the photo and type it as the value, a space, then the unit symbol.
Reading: 8.5 V
